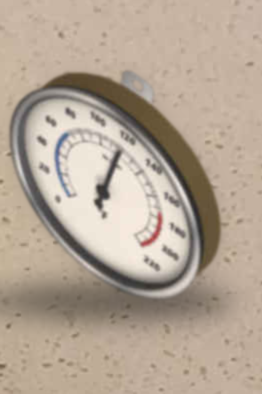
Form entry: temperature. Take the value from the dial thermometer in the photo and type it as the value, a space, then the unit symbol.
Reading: 120 °F
